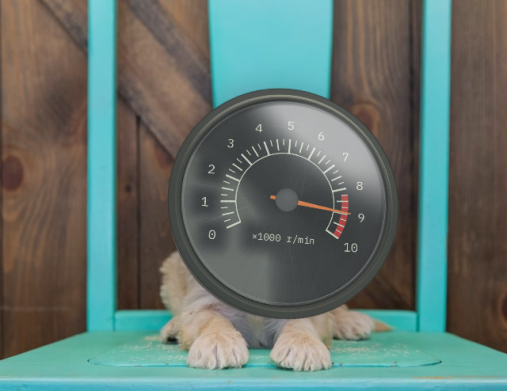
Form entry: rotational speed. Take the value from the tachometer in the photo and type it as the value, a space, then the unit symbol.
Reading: 9000 rpm
